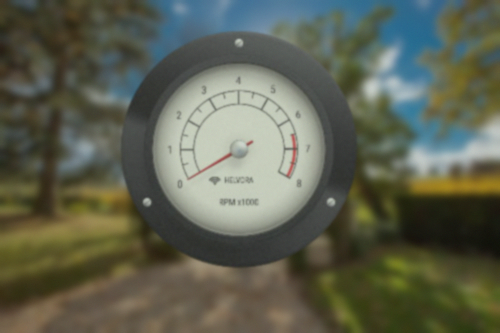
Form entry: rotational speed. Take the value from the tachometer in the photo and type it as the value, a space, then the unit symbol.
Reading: 0 rpm
